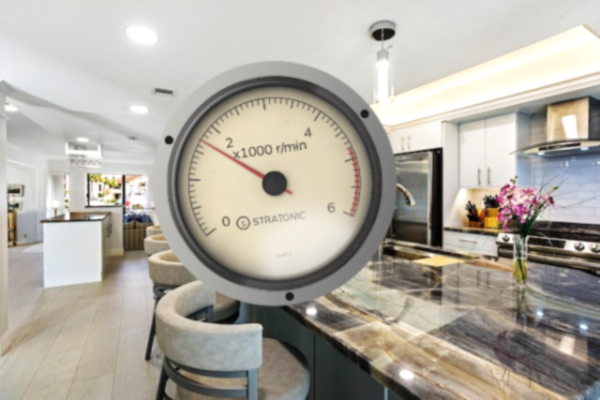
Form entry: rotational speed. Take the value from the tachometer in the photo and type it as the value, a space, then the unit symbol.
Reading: 1700 rpm
